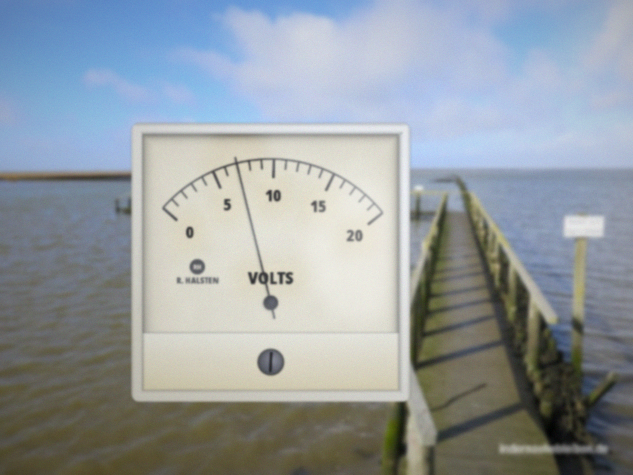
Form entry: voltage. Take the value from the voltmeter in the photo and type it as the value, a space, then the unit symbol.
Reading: 7 V
